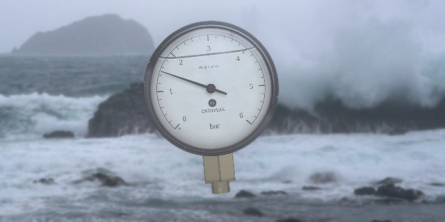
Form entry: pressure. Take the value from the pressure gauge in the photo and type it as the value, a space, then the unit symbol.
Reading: 1.5 bar
